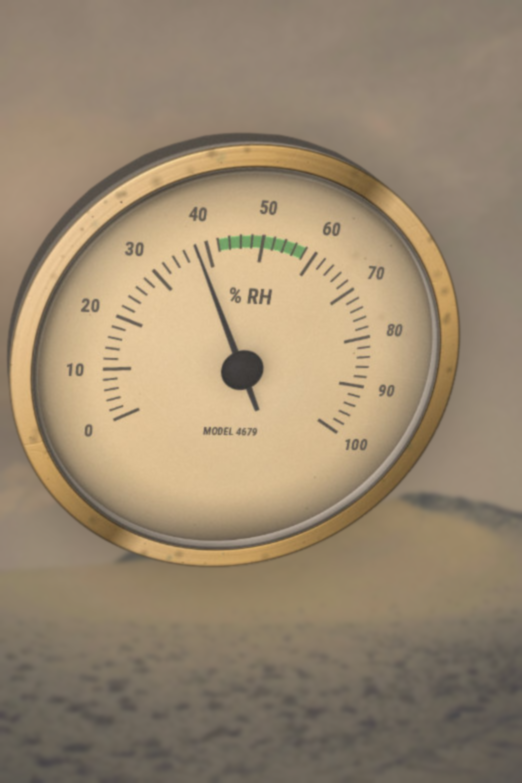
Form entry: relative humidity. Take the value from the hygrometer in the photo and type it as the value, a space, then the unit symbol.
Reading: 38 %
